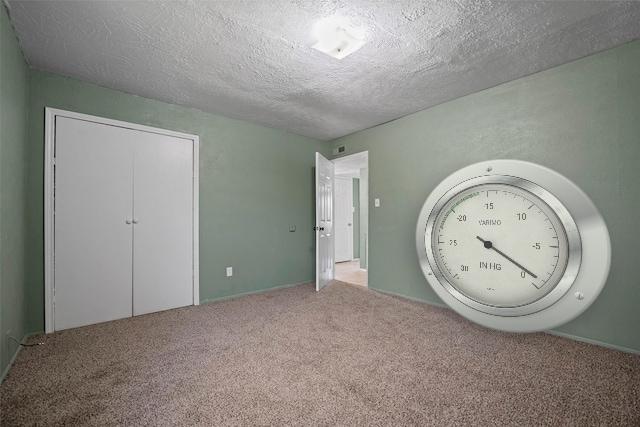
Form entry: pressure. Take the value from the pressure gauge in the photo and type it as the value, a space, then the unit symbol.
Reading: -1 inHg
